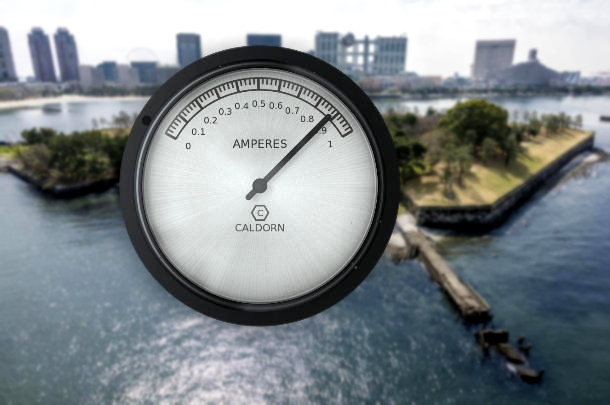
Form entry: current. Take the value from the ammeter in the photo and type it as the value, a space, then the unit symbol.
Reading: 0.88 A
